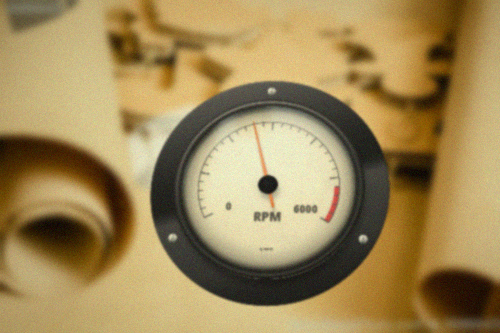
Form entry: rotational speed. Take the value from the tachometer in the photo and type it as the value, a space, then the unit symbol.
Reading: 2600 rpm
